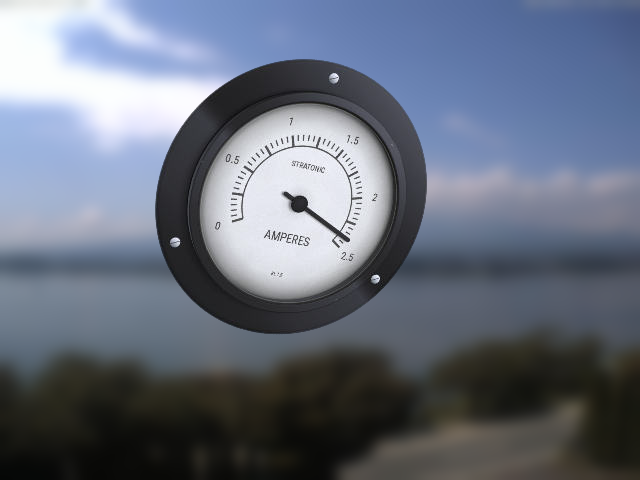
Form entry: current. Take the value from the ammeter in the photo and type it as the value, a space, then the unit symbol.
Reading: 2.4 A
